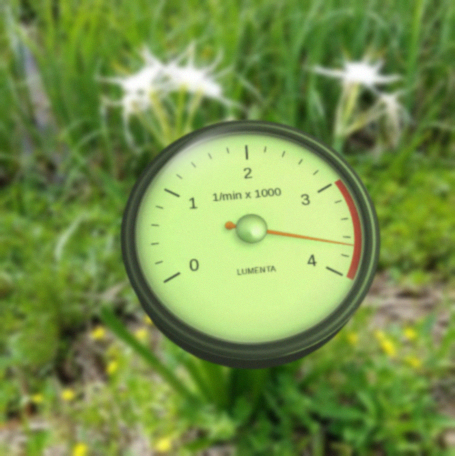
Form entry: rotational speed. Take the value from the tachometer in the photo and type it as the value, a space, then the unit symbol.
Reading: 3700 rpm
